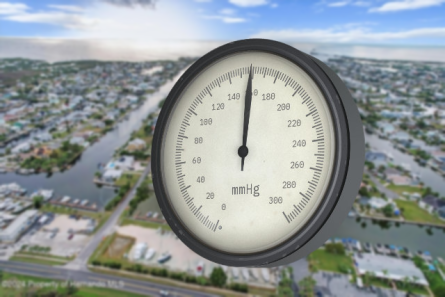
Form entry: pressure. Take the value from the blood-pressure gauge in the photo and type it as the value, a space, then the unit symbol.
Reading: 160 mmHg
